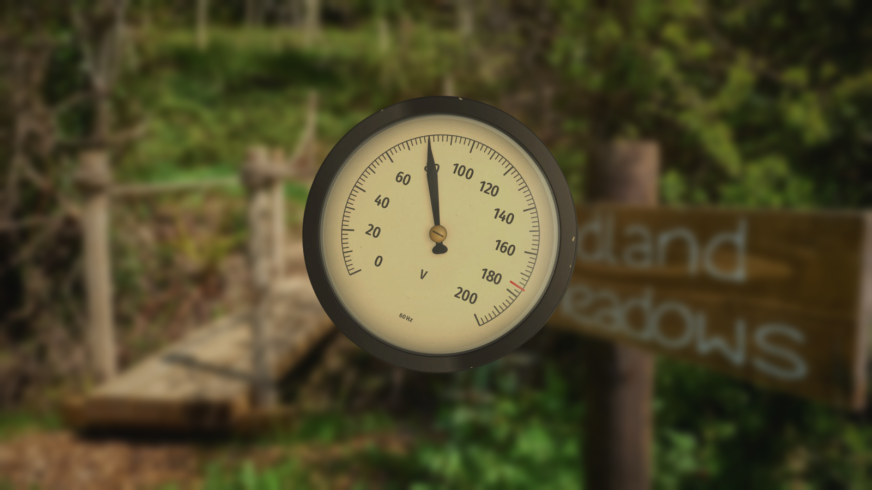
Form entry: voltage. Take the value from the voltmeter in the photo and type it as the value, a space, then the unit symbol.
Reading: 80 V
